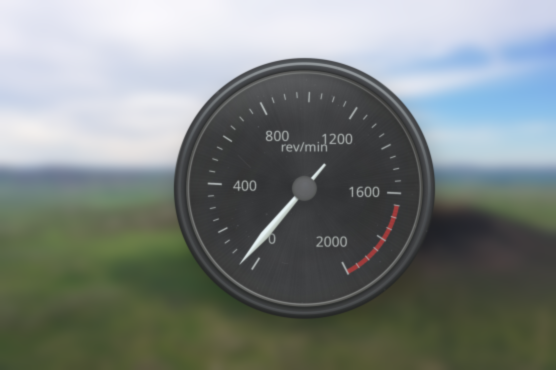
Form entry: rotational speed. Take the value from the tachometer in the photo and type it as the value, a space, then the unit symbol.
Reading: 50 rpm
